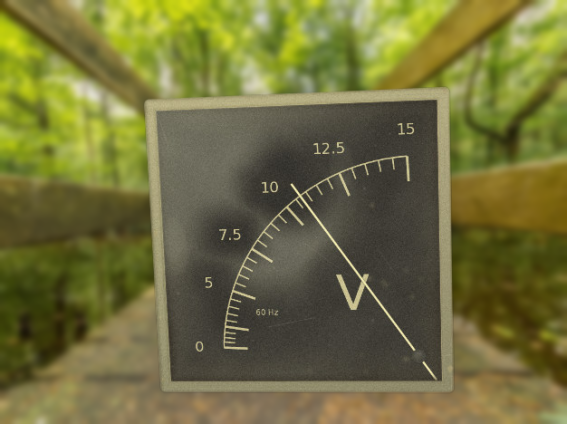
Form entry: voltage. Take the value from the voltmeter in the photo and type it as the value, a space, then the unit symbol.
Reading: 10.75 V
